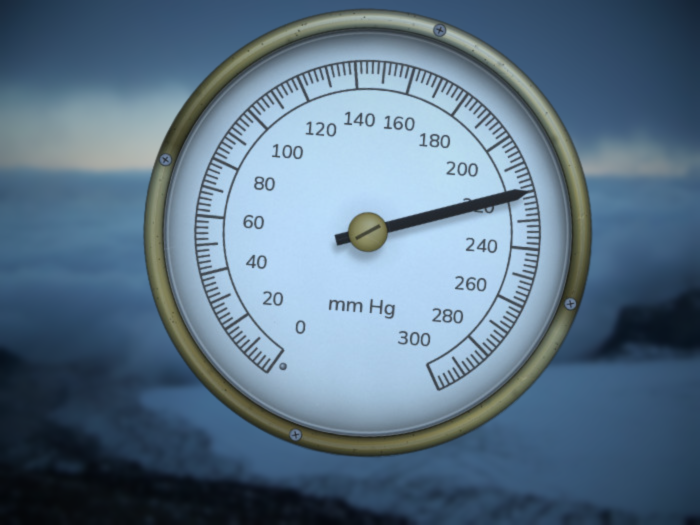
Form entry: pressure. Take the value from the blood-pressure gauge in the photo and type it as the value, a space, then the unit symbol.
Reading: 220 mmHg
